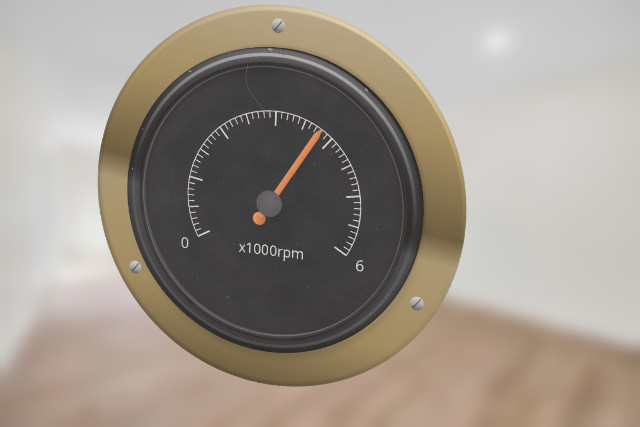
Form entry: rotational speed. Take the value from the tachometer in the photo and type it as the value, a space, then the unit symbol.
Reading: 3800 rpm
